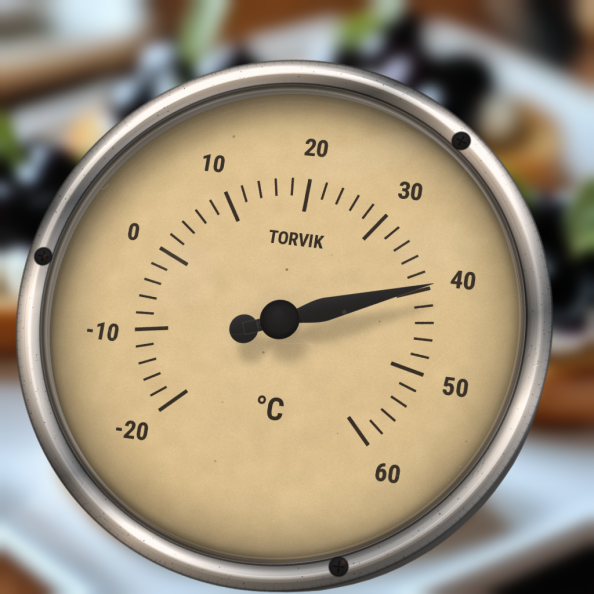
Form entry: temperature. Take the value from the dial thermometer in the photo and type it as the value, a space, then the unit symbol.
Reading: 40 °C
